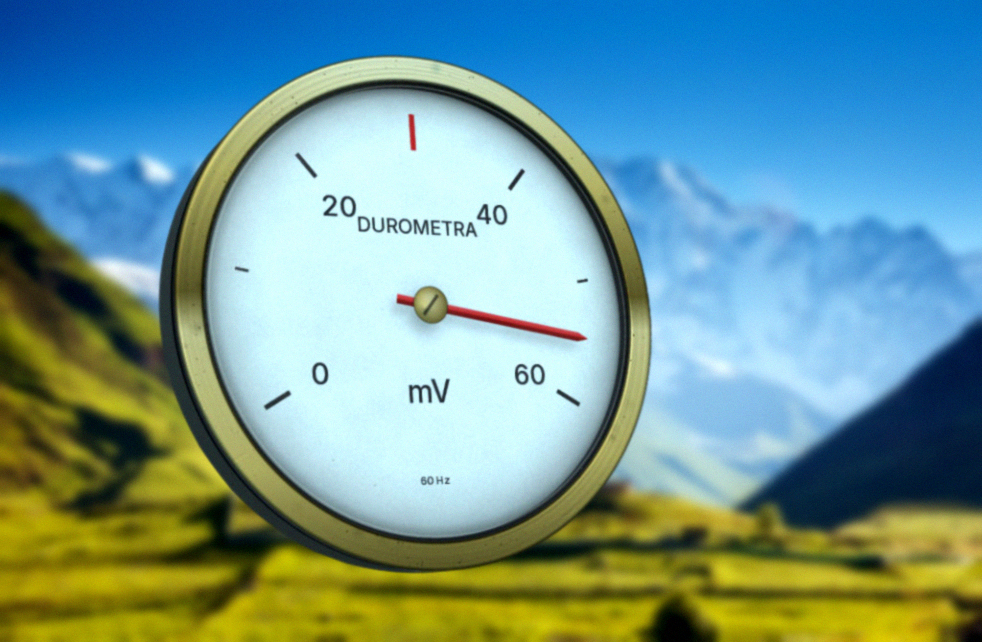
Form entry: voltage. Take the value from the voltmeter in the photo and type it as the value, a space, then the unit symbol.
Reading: 55 mV
